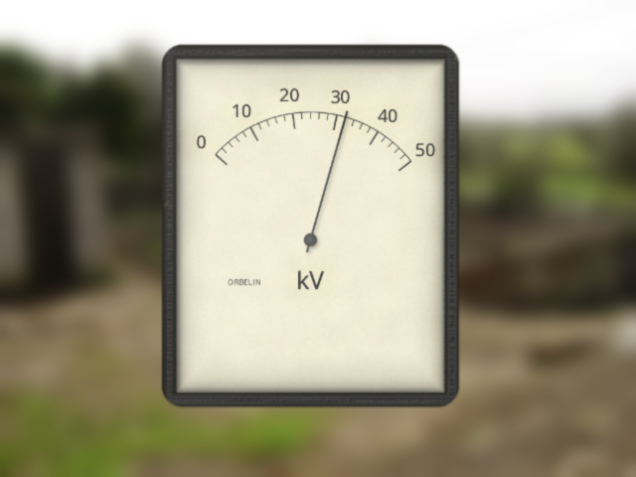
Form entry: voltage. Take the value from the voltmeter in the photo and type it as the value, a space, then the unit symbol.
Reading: 32 kV
